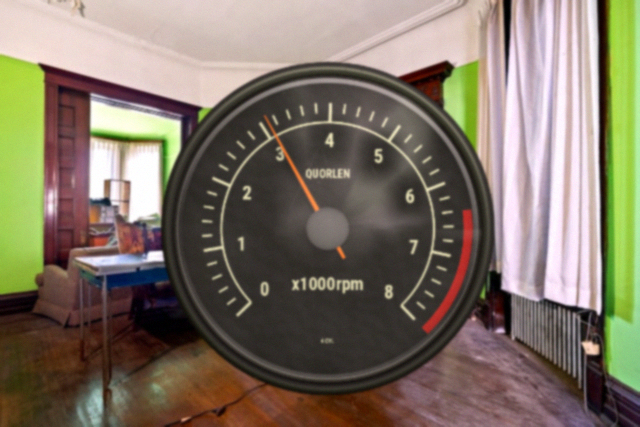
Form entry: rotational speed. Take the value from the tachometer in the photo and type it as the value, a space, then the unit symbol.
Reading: 3100 rpm
